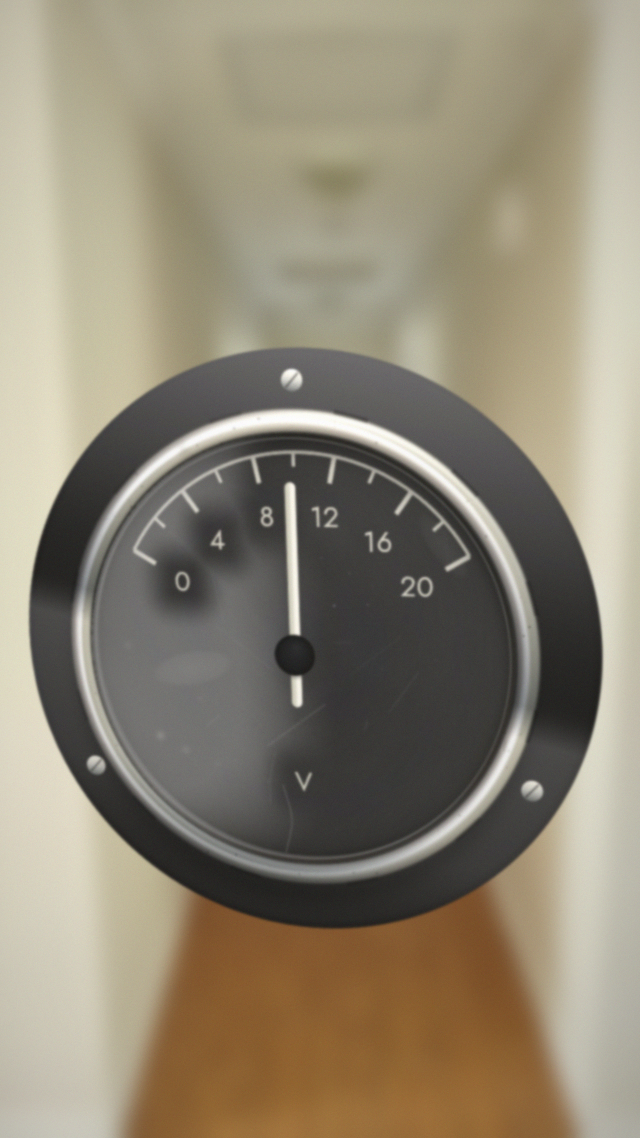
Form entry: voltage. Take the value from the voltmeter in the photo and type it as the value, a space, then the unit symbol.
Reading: 10 V
